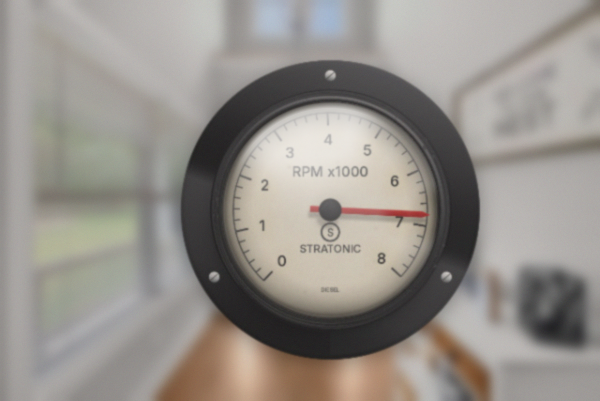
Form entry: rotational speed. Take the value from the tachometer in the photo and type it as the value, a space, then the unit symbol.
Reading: 6800 rpm
